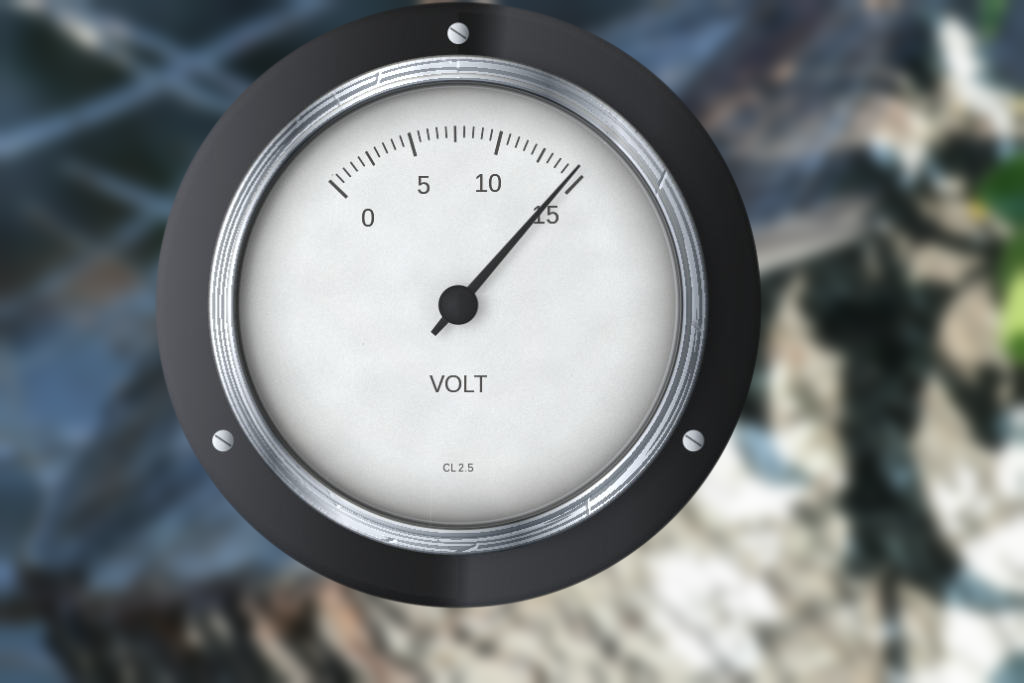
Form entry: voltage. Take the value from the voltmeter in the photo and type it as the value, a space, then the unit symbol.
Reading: 14.5 V
